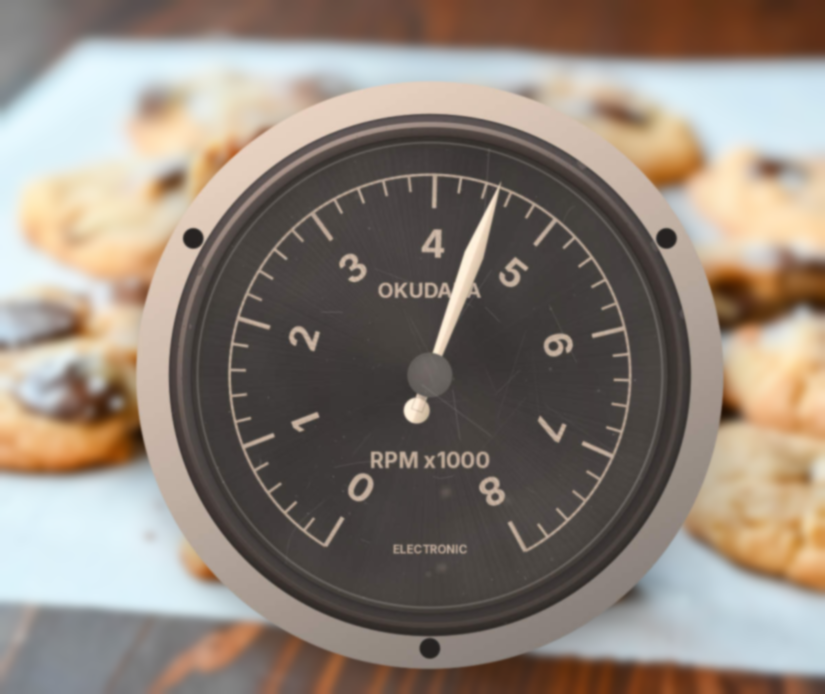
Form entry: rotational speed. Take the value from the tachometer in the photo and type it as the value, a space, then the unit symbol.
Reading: 4500 rpm
